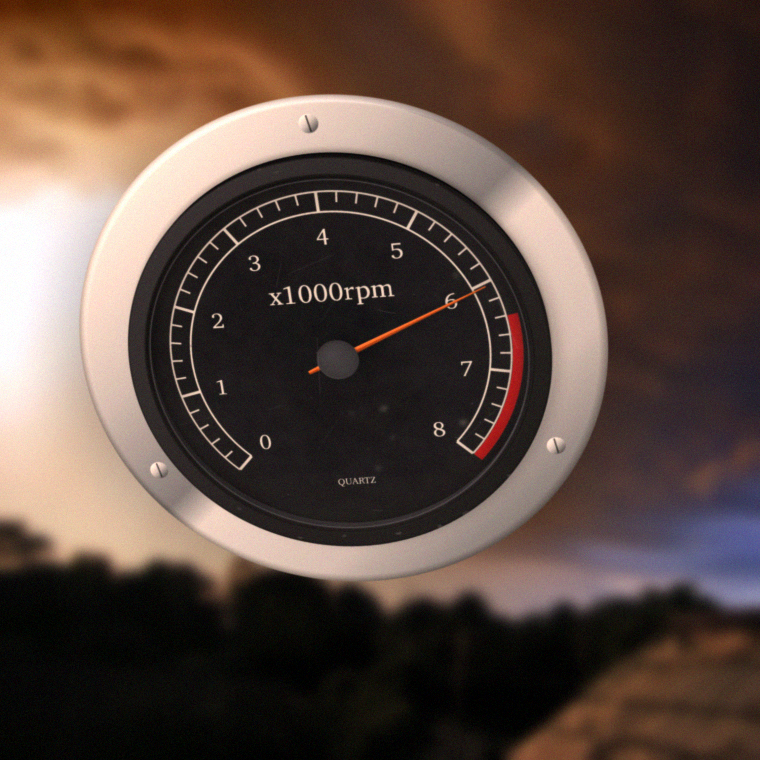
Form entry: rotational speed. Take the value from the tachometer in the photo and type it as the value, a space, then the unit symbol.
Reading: 6000 rpm
